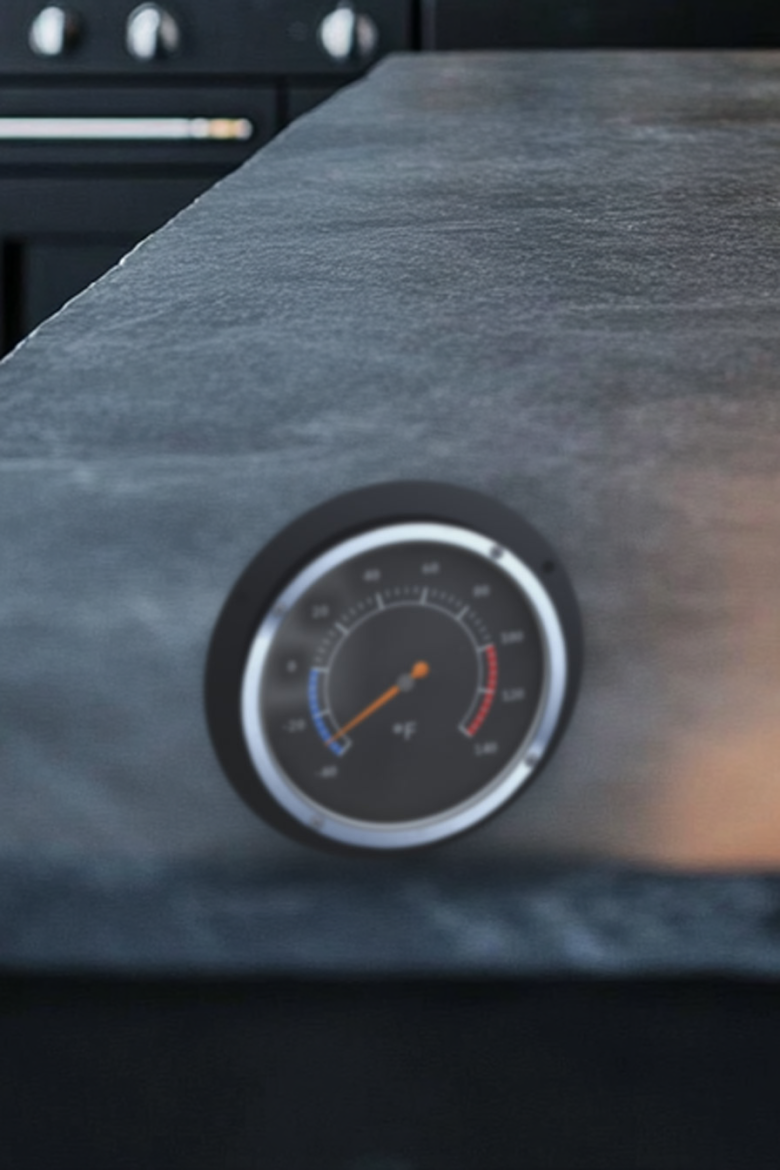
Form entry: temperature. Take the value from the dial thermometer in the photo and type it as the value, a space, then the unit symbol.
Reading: -32 °F
